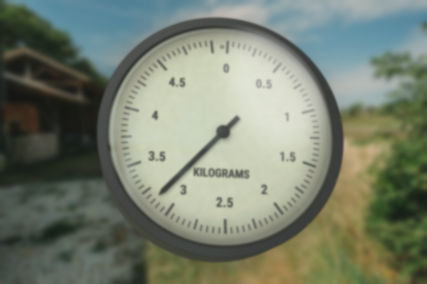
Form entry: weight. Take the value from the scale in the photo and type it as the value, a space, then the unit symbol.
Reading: 3.15 kg
